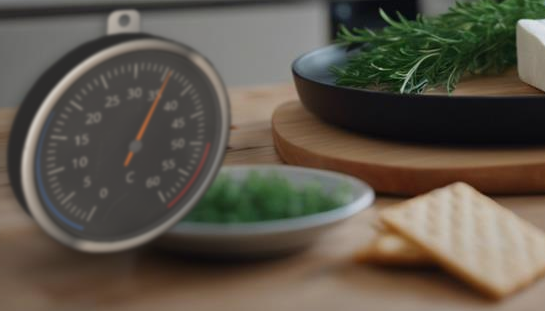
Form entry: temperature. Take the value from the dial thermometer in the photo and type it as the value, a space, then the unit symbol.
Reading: 35 °C
